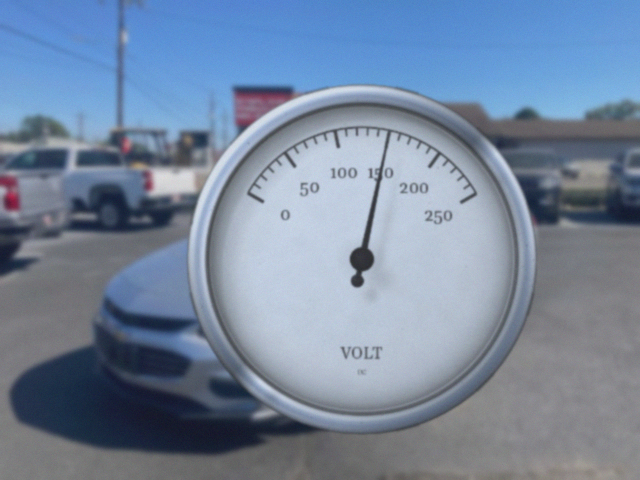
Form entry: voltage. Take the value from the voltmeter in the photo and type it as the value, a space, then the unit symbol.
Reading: 150 V
